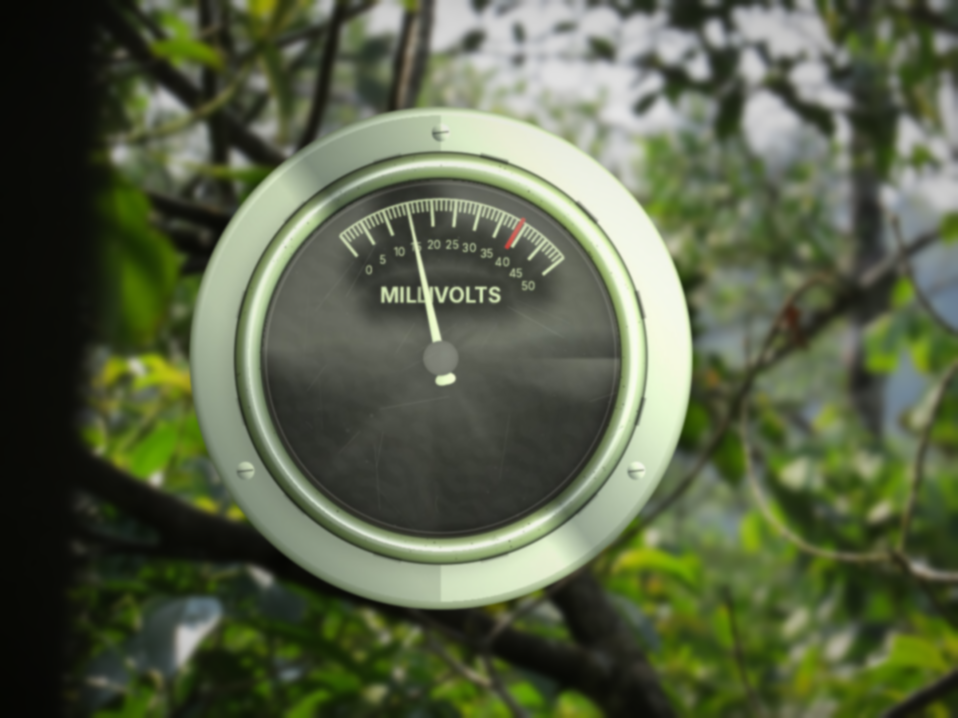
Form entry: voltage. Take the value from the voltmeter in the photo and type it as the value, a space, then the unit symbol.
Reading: 15 mV
